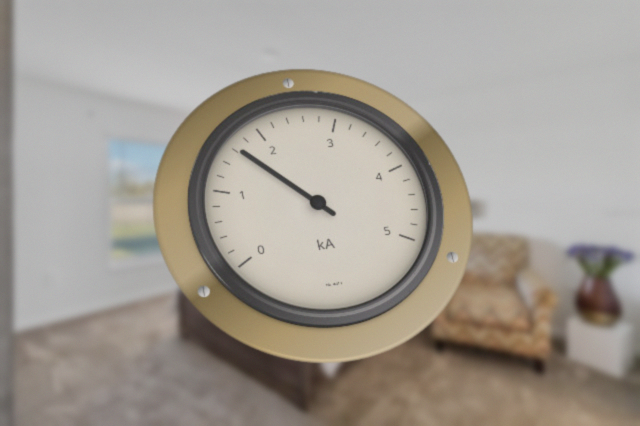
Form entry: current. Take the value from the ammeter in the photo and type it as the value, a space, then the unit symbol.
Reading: 1.6 kA
